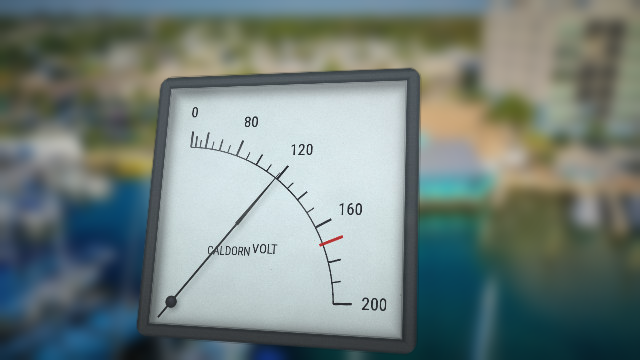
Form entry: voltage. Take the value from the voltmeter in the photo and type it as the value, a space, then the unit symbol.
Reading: 120 V
